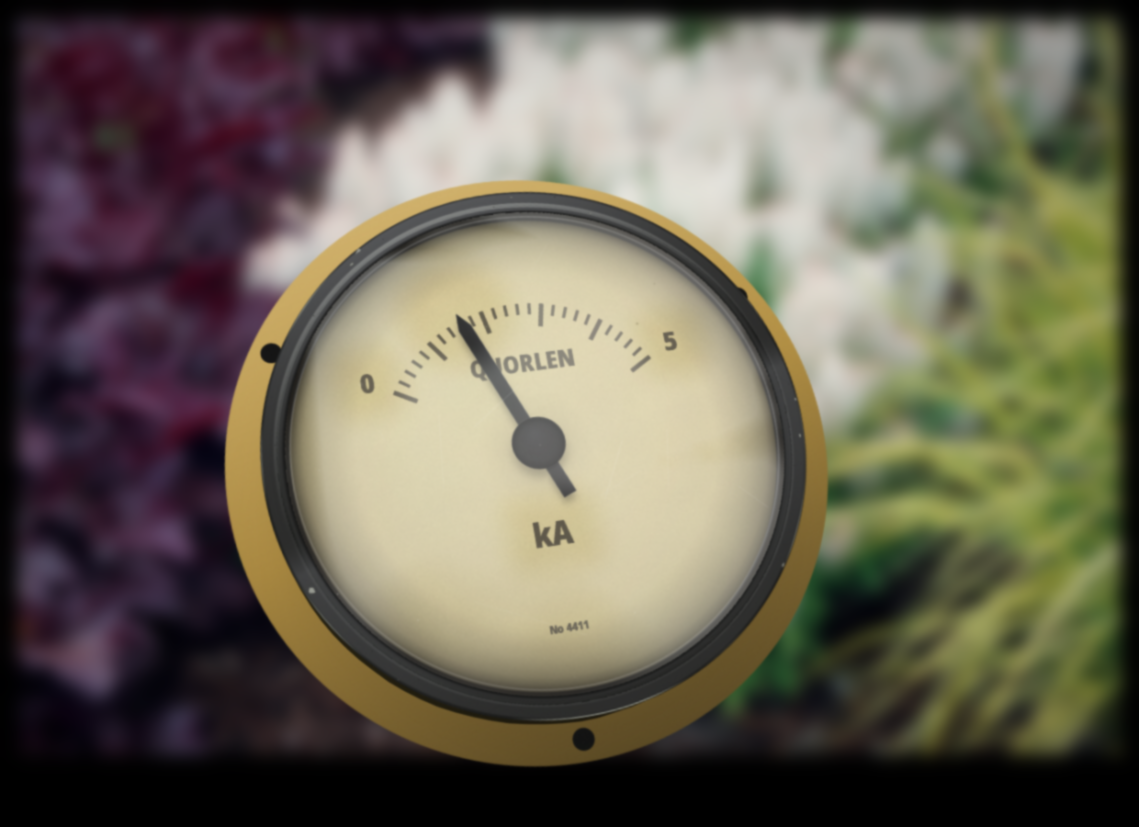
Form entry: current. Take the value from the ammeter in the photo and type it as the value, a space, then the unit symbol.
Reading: 1.6 kA
